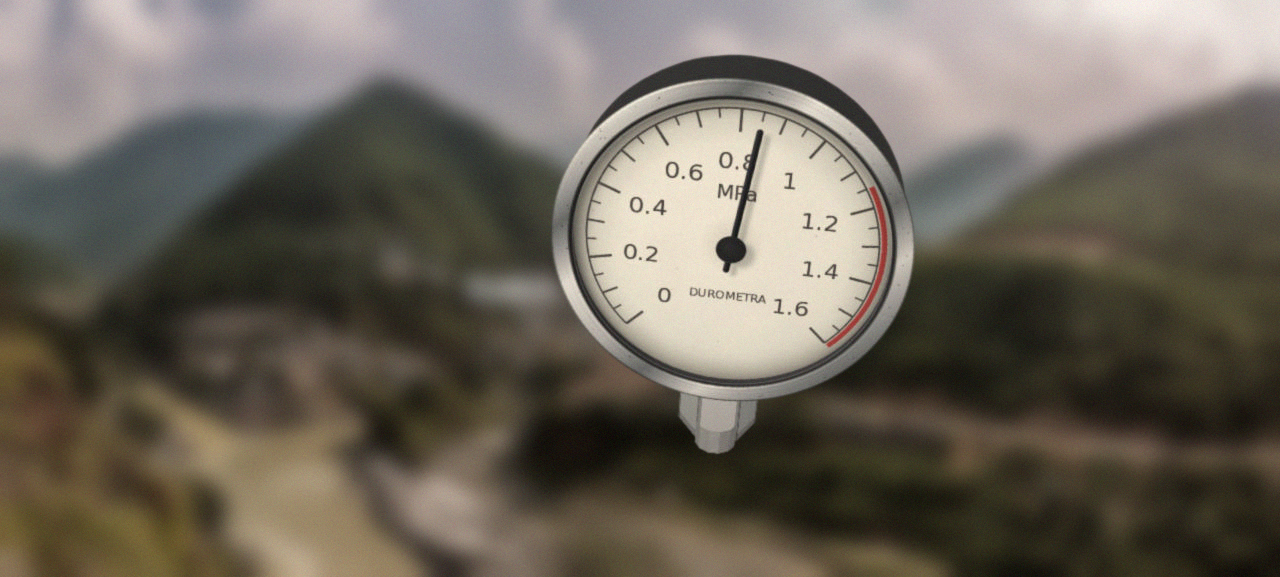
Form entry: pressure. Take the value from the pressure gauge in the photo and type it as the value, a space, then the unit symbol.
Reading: 0.85 MPa
